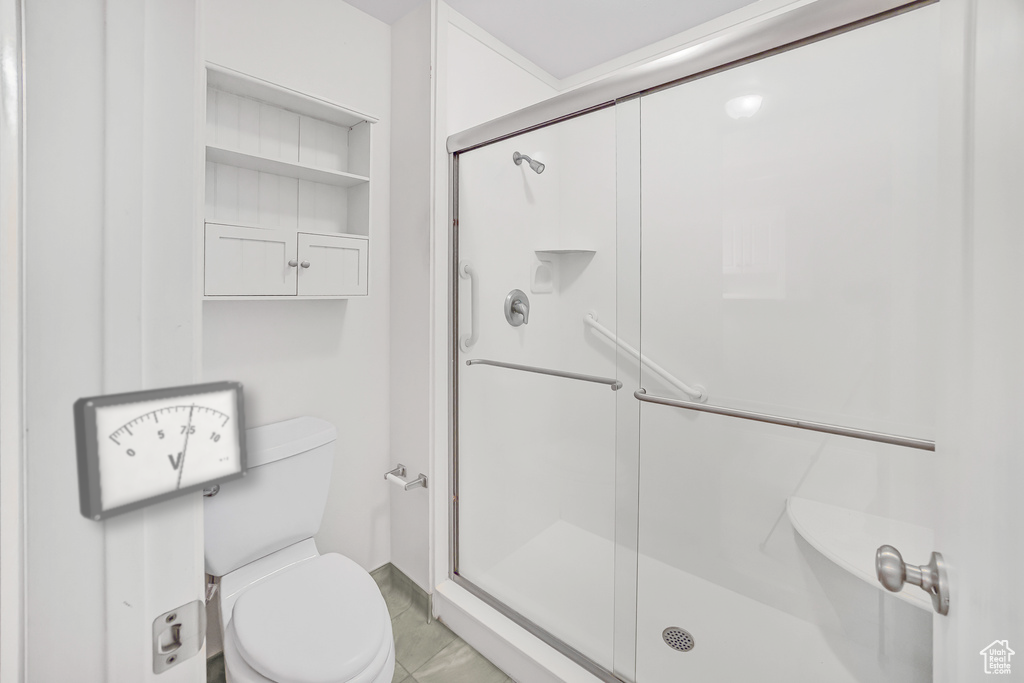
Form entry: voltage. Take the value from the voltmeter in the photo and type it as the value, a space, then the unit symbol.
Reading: 7.5 V
